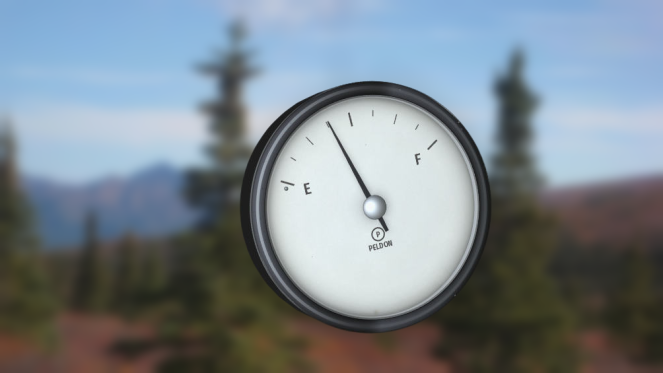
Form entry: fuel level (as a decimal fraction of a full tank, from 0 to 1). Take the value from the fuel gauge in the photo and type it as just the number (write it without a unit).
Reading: 0.375
